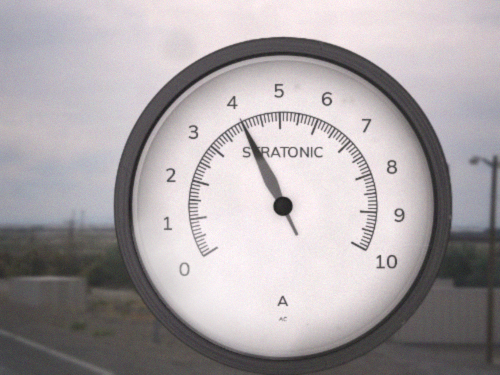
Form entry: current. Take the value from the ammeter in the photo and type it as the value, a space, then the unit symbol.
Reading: 4 A
